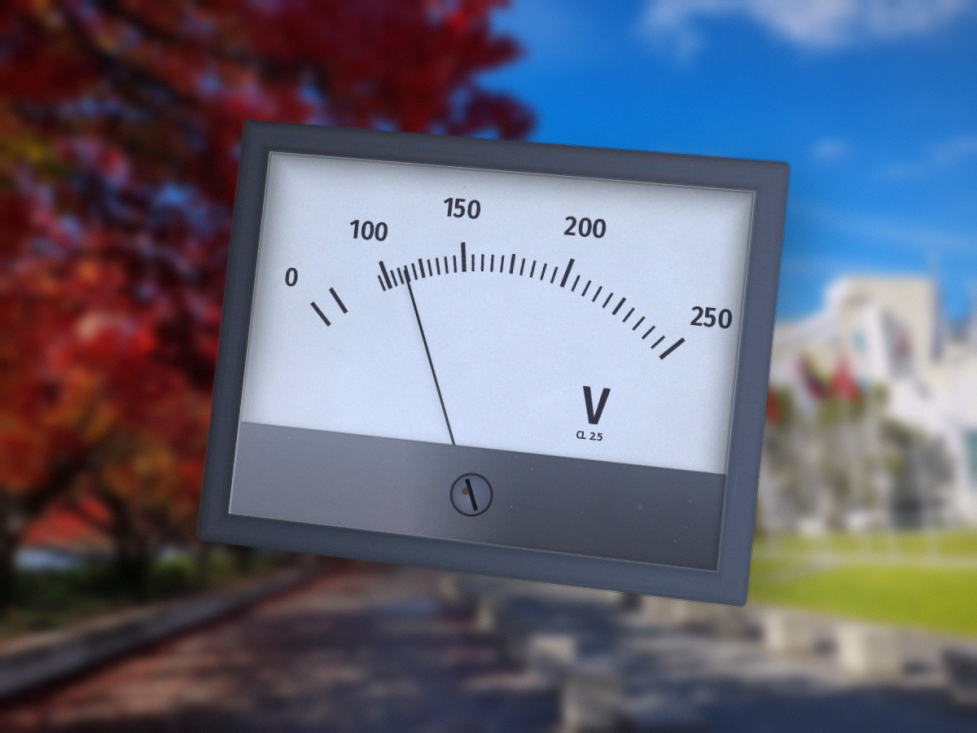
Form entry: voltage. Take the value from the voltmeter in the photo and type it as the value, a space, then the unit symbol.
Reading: 115 V
